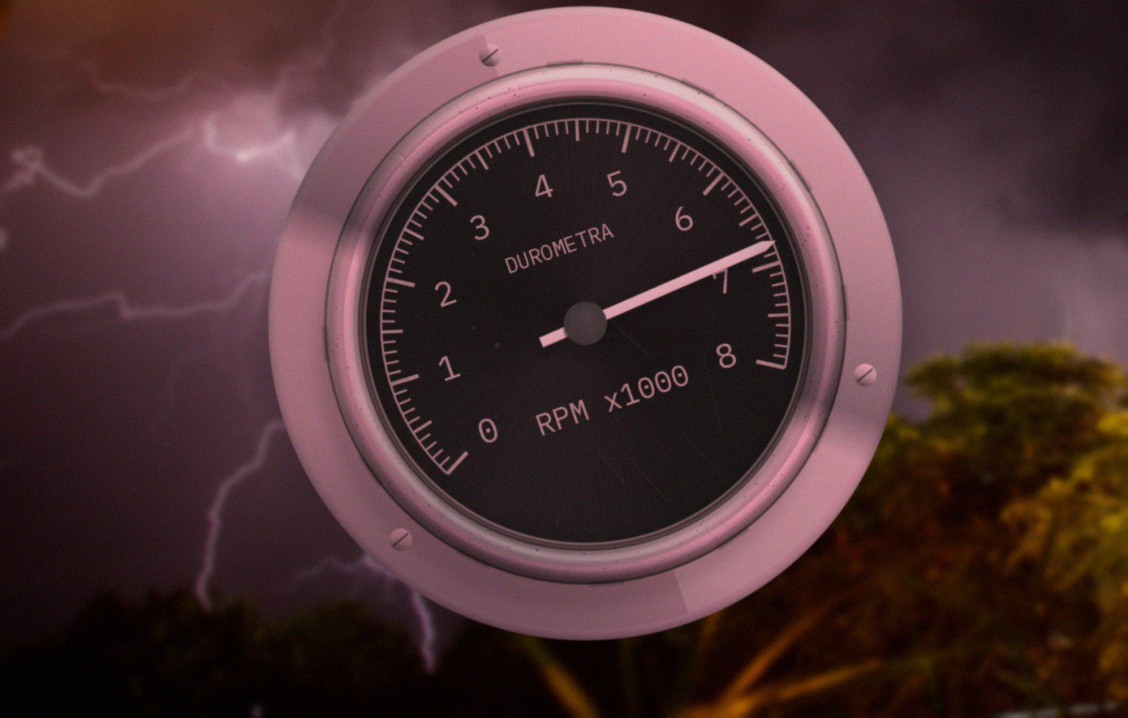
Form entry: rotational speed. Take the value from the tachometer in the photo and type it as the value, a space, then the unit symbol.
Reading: 6800 rpm
